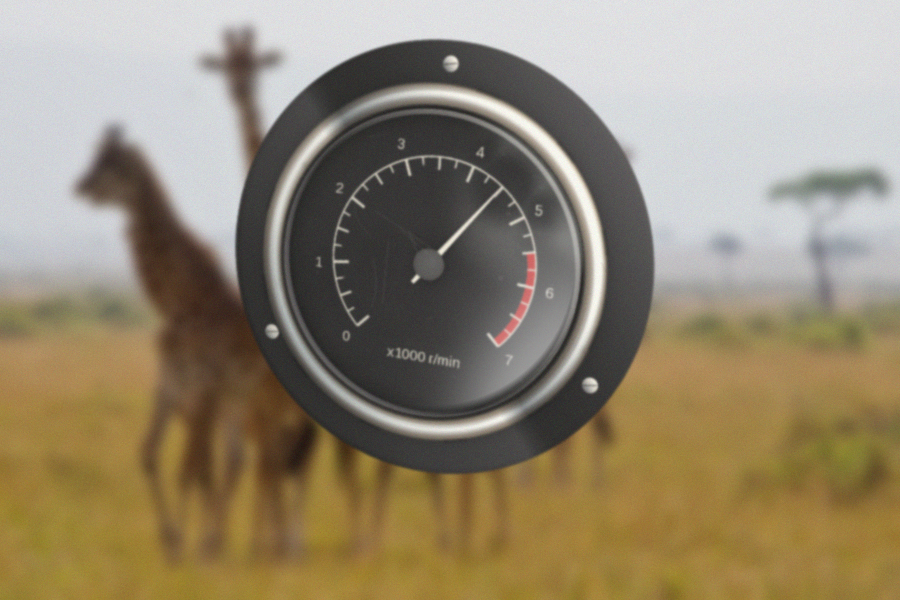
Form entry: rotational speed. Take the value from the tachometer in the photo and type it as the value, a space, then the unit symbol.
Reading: 4500 rpm
